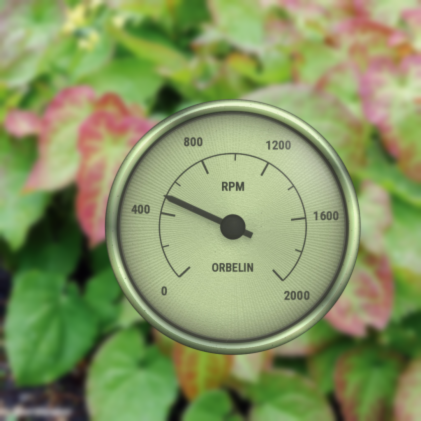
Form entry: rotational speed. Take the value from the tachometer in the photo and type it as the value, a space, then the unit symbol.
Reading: 500 rpm
